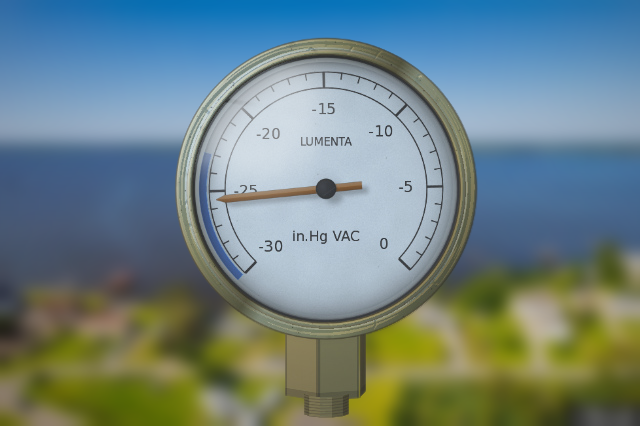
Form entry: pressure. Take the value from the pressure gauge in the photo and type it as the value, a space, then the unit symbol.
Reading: -25.5 inHg
